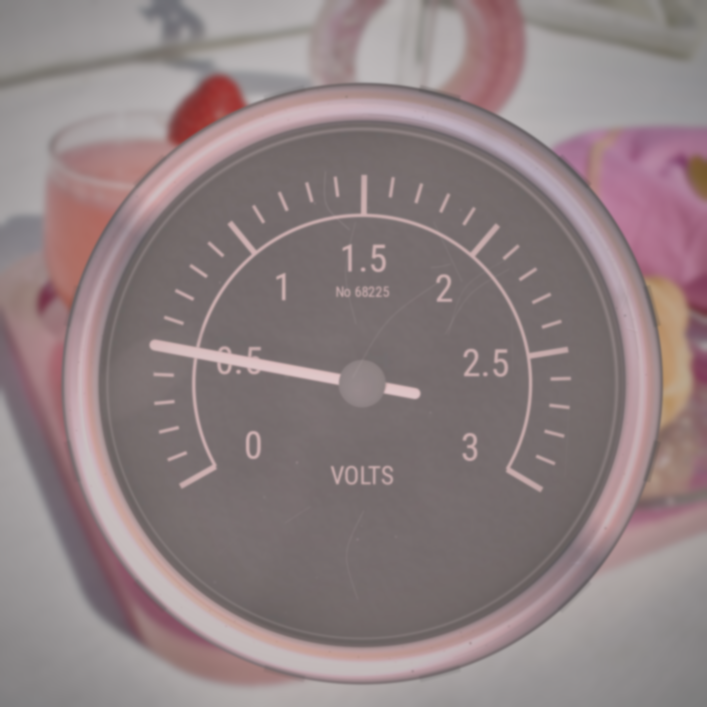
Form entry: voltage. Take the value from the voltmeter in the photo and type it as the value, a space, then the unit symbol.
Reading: 0.5 V
